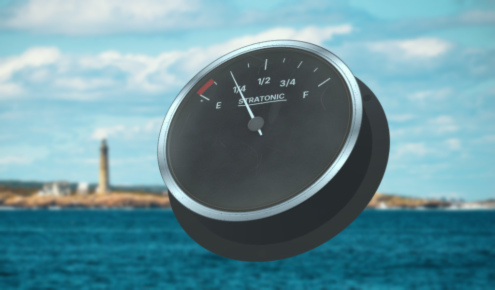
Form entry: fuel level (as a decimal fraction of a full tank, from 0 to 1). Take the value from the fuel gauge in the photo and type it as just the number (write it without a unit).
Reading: 0.25
